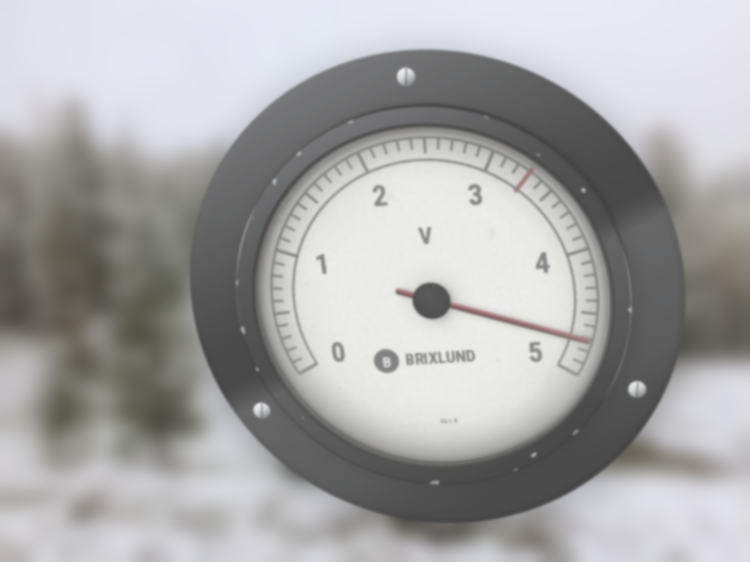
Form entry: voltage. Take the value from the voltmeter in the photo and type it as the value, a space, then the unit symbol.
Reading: 4.7 V
